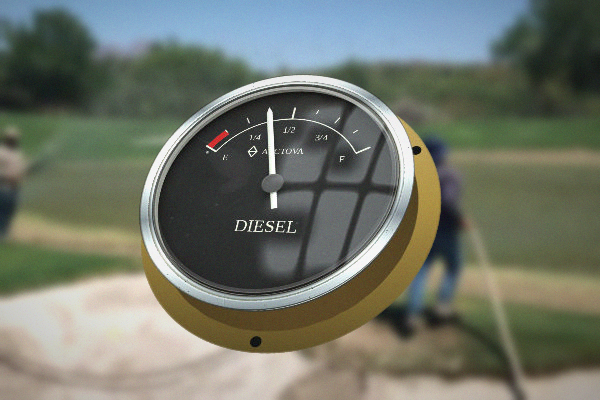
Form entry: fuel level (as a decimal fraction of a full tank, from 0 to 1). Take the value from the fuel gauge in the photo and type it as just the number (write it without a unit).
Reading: 0.375
